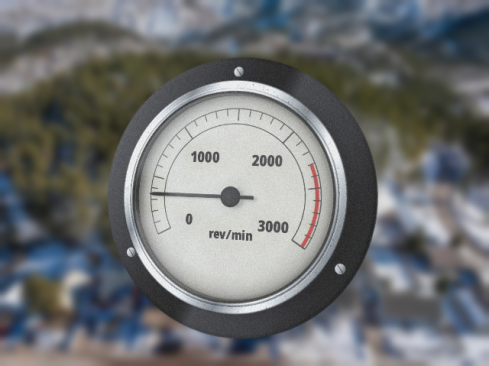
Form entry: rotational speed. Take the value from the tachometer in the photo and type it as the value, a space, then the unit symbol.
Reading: 350 rpm
